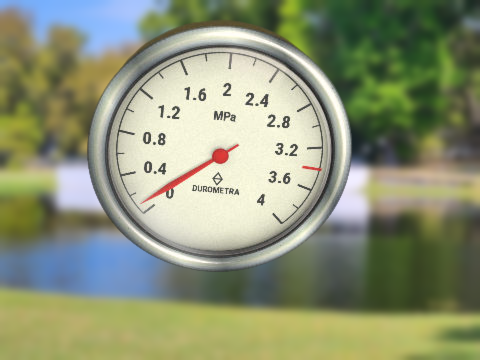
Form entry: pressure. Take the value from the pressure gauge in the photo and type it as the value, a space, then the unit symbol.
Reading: 0.1 MPa
